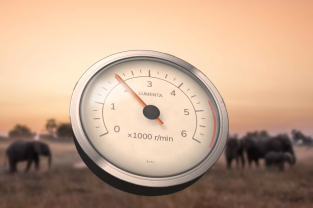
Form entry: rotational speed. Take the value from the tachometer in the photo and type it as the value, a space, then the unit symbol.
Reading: 2000 rpm
